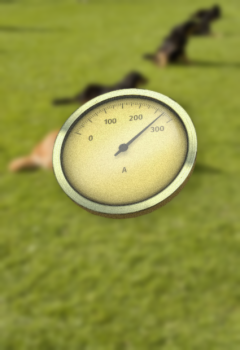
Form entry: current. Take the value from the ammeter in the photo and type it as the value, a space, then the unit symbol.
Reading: 275 A
